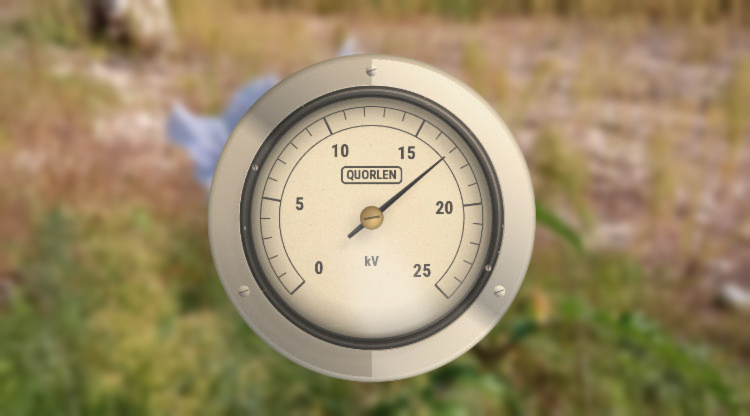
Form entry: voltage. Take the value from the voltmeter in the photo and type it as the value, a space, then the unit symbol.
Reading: 17 kV
